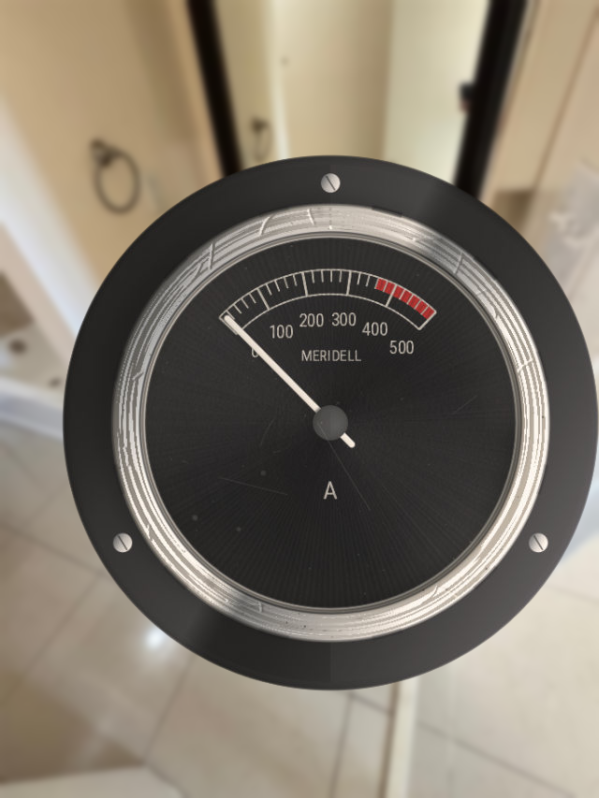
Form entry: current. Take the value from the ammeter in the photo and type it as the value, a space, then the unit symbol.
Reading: 10 A
